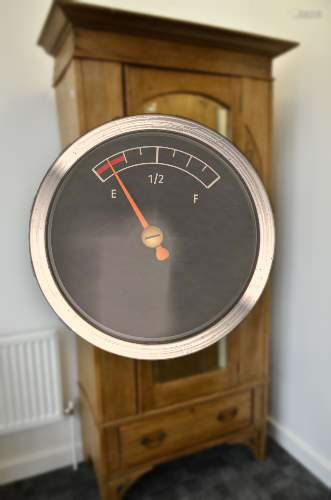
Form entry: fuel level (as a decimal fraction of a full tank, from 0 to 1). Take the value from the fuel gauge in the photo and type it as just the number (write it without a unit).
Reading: 0.125
